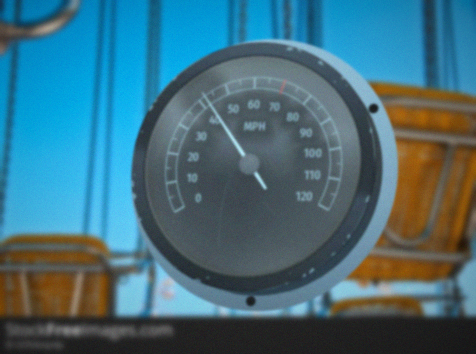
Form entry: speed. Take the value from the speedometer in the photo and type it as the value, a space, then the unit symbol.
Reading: 42.5 mph
